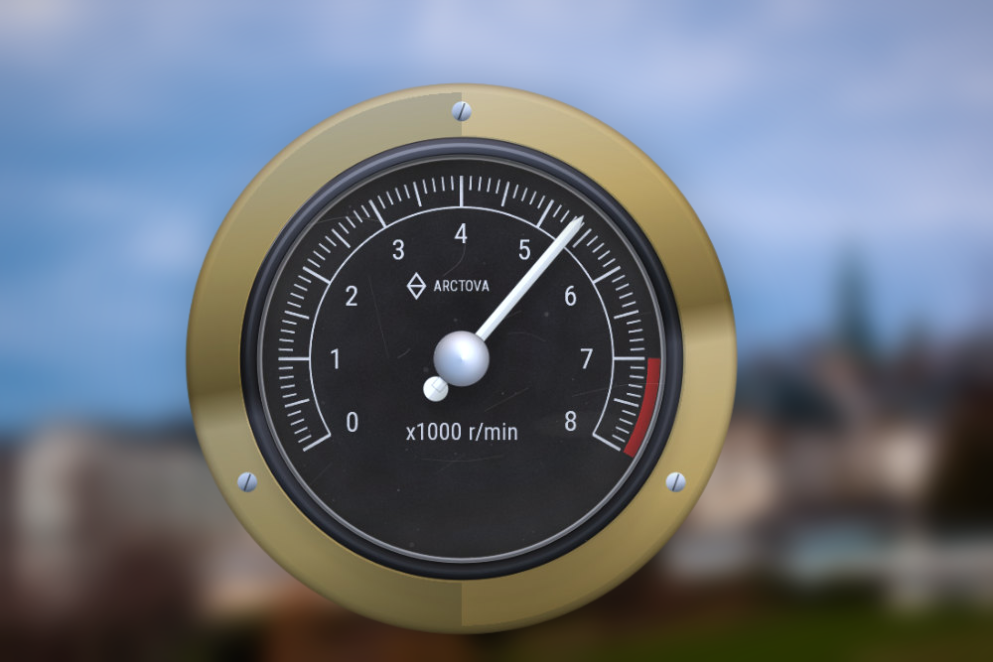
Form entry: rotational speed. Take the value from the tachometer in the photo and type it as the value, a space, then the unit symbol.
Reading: 5350 rpm
